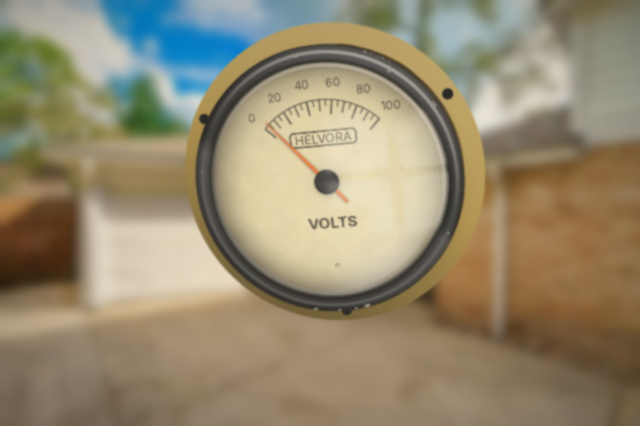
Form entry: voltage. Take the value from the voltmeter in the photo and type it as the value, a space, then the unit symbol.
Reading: 5 V
